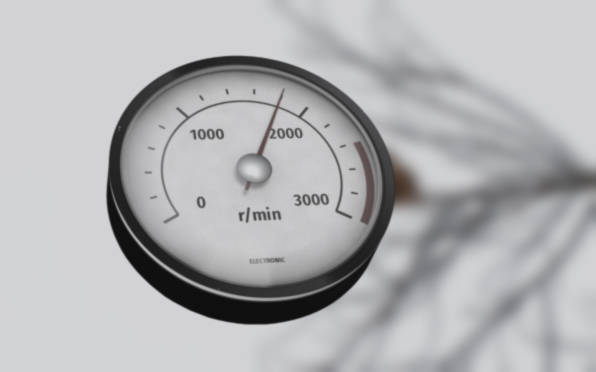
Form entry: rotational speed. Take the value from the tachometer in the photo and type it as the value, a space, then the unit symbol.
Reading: 1800 rpm
